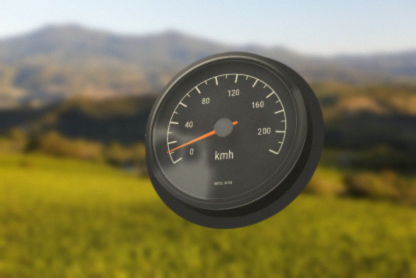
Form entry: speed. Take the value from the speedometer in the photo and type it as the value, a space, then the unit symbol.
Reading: 10 km/h
